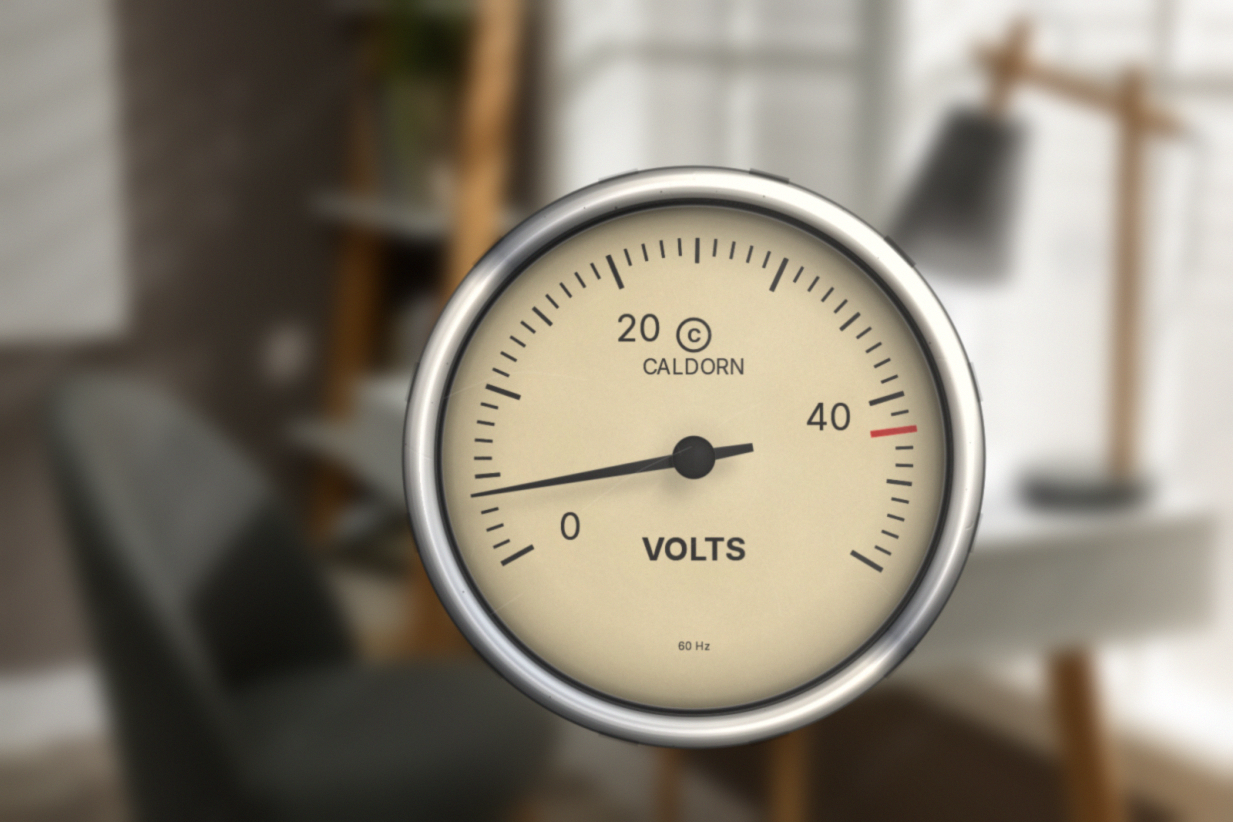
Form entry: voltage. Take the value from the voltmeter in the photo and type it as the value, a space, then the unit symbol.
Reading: 4 V
